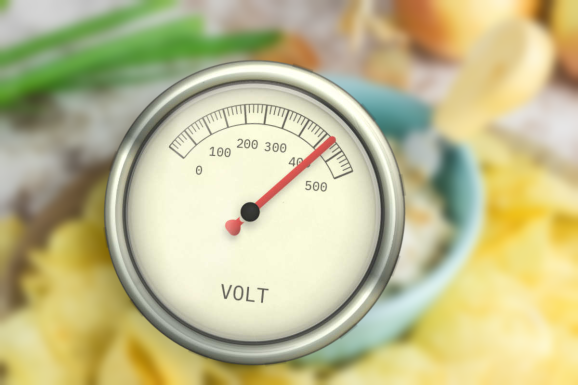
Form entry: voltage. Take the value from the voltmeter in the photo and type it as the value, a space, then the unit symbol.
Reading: 420 V
